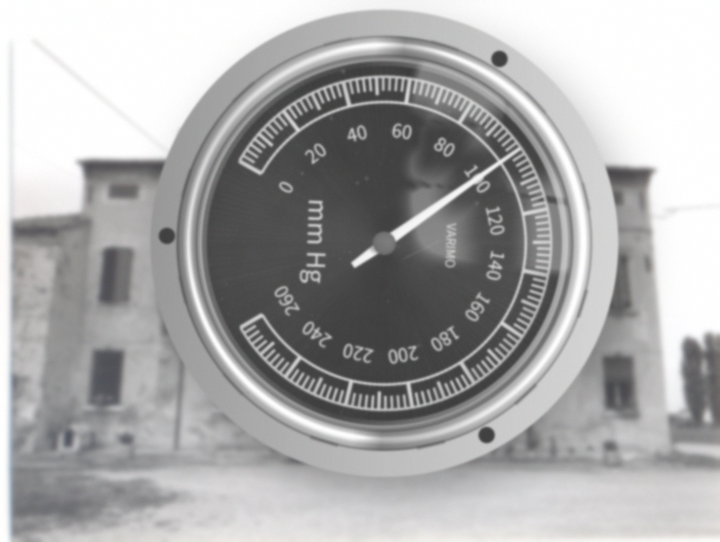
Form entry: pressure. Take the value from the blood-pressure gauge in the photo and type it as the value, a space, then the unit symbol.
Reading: 100 mmHg
